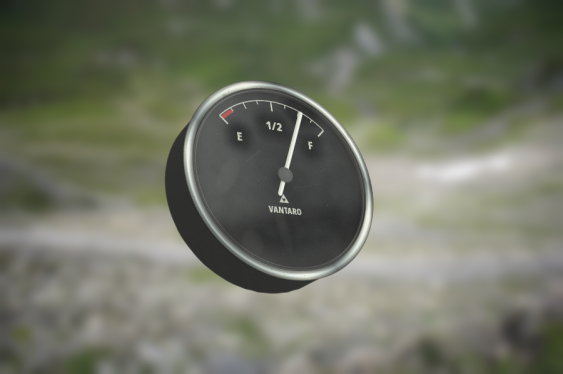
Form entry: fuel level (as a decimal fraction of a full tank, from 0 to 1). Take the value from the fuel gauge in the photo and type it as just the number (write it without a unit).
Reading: 0.75
